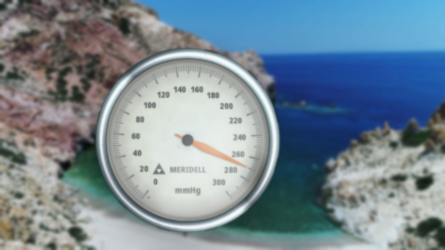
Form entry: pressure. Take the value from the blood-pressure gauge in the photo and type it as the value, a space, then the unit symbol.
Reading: 270 mmHg
